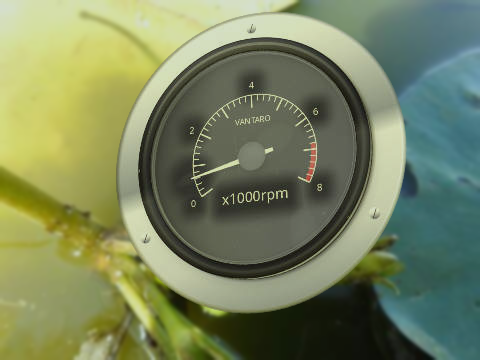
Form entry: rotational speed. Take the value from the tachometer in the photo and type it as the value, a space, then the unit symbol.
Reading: 600 rpm
